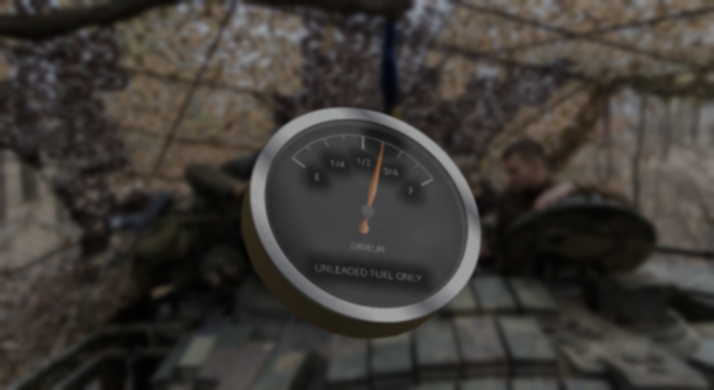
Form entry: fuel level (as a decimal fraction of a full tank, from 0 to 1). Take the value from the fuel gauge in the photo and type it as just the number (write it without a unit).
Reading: 0.625
